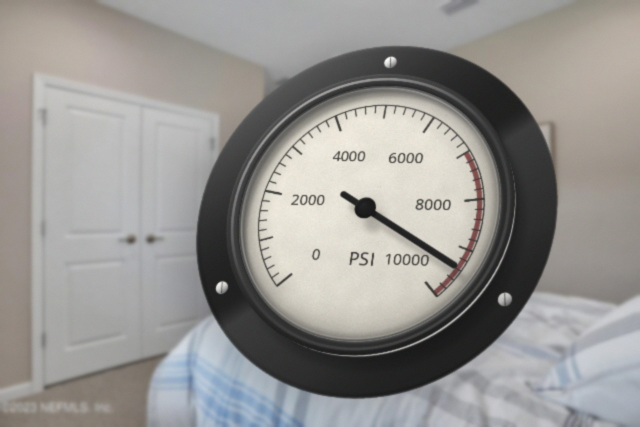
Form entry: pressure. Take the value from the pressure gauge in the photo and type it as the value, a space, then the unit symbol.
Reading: 9400 psi
